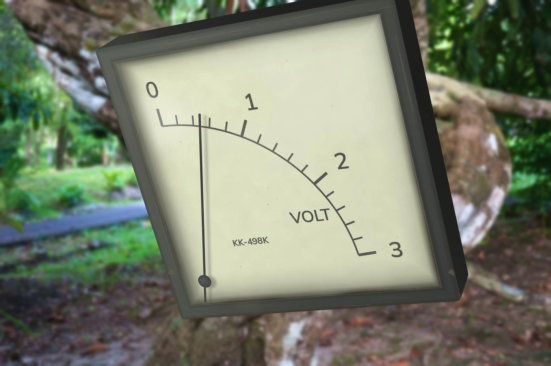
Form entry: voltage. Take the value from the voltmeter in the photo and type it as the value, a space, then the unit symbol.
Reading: 0.5 V
